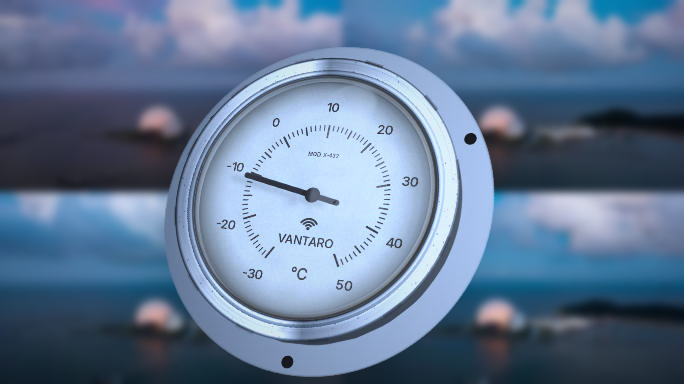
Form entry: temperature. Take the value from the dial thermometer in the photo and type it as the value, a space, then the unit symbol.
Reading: -11 °C
